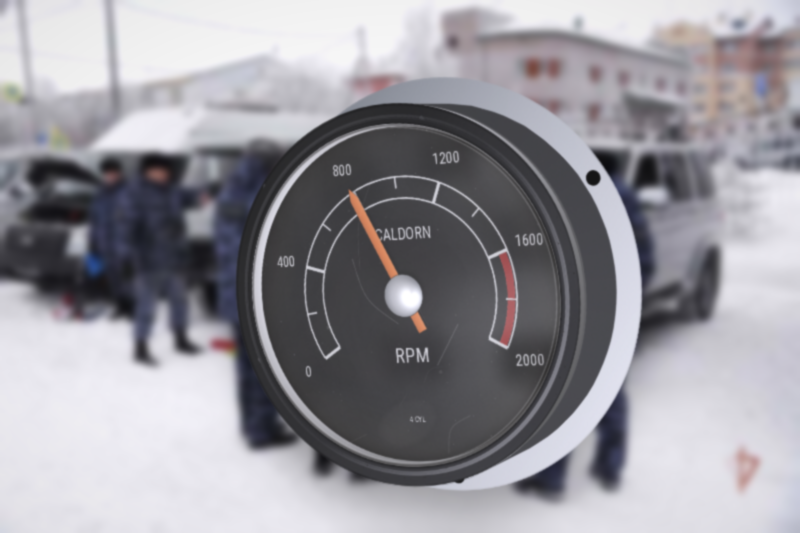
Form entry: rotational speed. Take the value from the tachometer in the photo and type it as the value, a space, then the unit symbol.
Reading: 800 rpm
